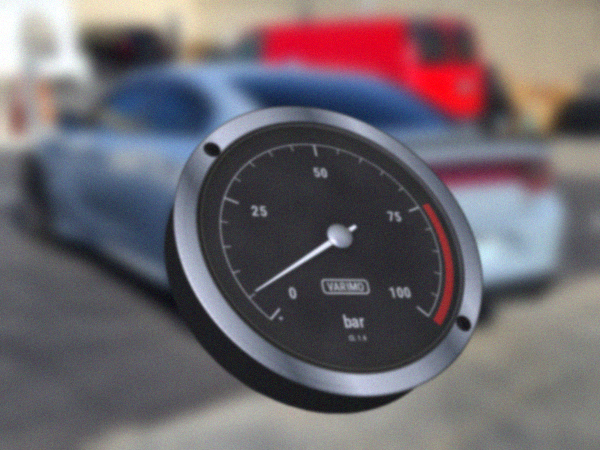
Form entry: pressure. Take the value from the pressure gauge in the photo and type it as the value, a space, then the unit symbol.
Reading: 5 bar
